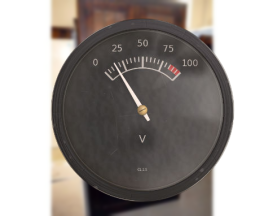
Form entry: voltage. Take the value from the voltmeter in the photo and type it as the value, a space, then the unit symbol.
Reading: 15 V
